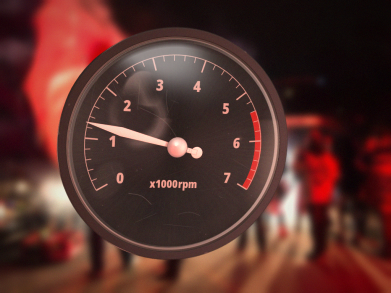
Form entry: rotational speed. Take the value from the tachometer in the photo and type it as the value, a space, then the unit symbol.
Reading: 1300 rpm
